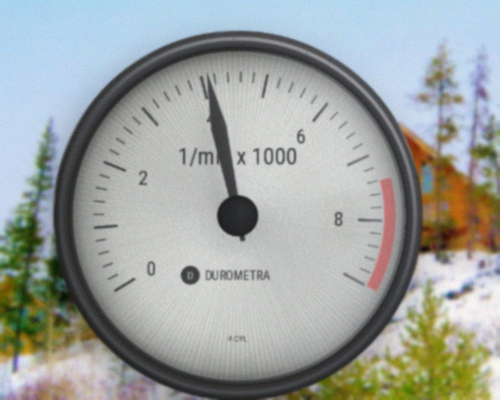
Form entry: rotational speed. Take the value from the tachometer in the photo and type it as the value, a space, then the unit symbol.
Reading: 4100 rpm
